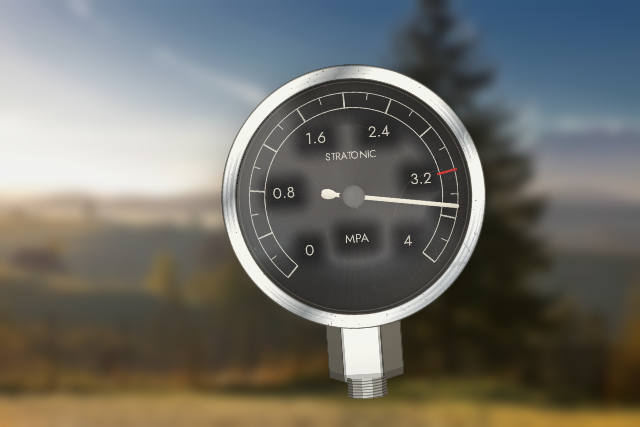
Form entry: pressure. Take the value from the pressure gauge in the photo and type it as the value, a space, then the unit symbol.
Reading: 3.5 MPa
